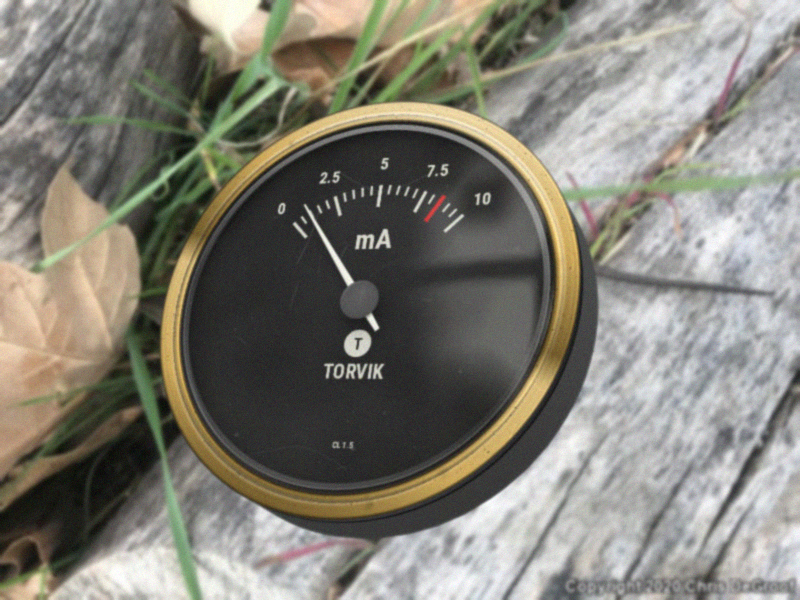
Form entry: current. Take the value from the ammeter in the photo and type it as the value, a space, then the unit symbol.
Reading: 1 mA
